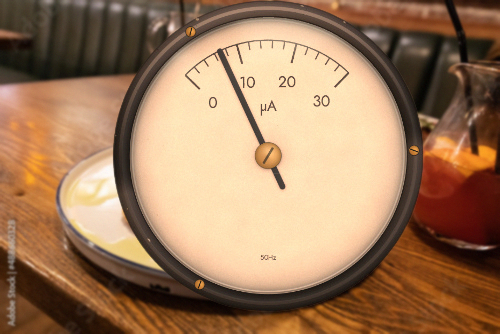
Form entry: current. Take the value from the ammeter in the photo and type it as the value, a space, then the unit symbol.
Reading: 7 µA
